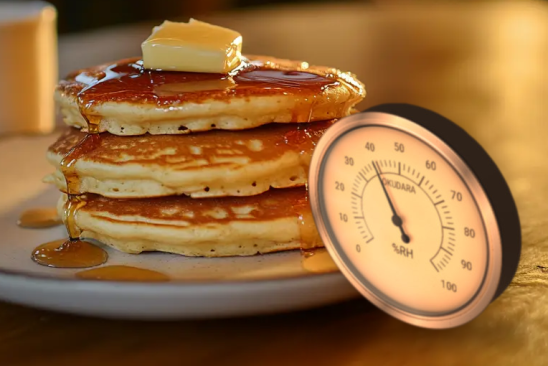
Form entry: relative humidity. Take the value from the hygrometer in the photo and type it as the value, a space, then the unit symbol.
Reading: 40 %
